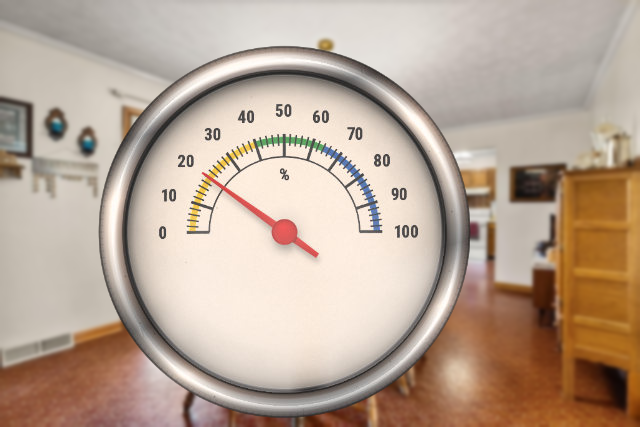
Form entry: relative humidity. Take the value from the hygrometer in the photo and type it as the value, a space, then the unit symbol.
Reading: 20 %
